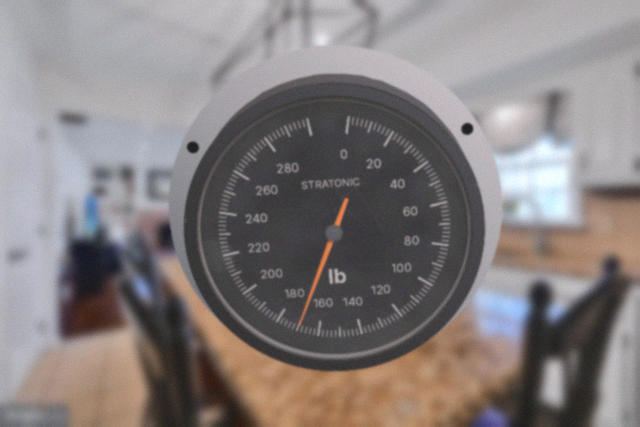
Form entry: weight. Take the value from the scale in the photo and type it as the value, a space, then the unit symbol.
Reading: 170 lb
